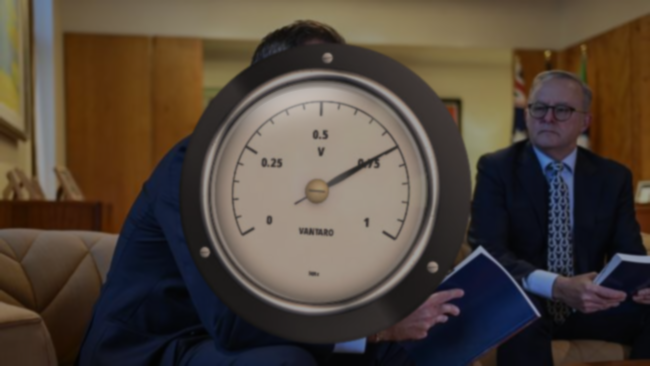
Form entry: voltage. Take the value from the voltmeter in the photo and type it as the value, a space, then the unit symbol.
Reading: 0.75 V
